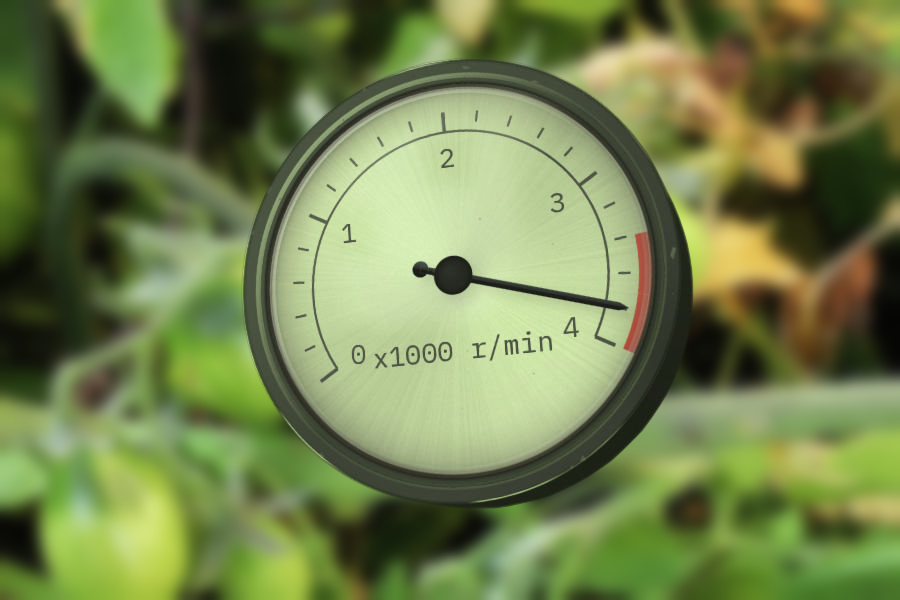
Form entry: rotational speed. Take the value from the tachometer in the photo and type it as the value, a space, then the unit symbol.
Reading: 3800 rpm
